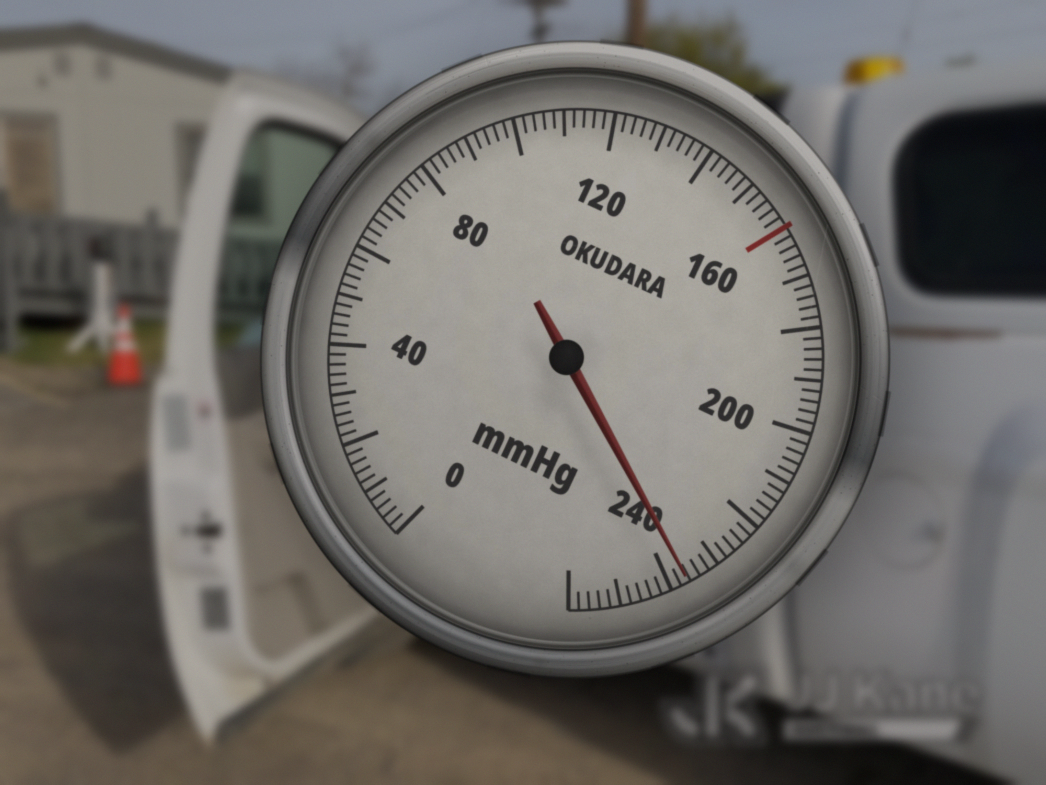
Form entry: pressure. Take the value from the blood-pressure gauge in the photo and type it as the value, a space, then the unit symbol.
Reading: 236 mmHg
